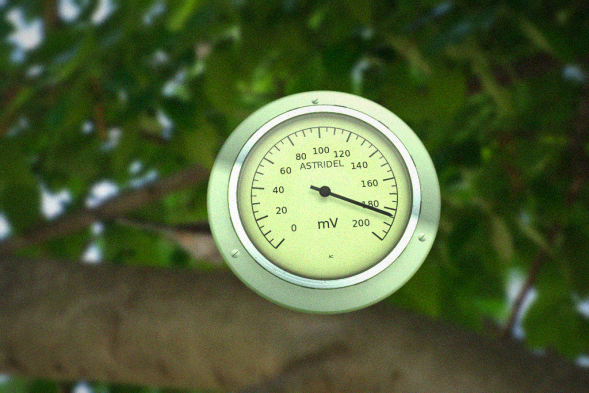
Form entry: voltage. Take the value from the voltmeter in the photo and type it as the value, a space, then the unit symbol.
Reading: 185 mV
